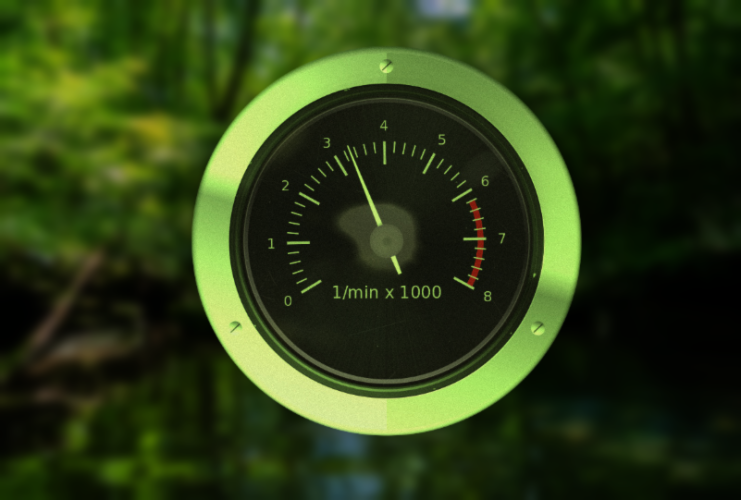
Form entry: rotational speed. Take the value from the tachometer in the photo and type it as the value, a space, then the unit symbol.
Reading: 3300 rpm
